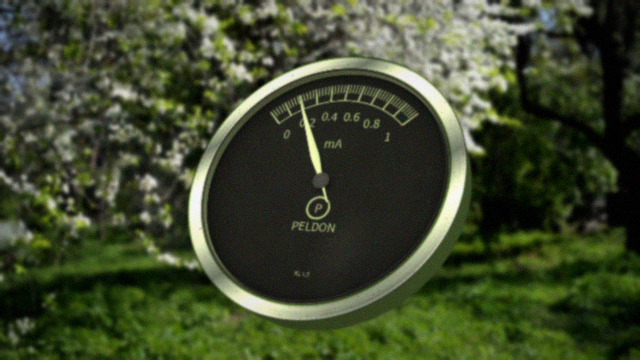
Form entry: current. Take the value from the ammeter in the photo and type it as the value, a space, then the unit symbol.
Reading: 0.2 mA
